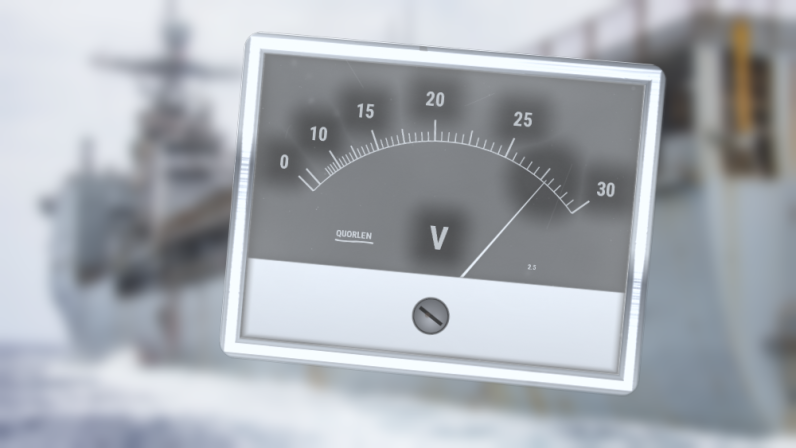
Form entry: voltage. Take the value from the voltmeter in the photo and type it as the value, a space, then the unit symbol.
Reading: 27.75 V
